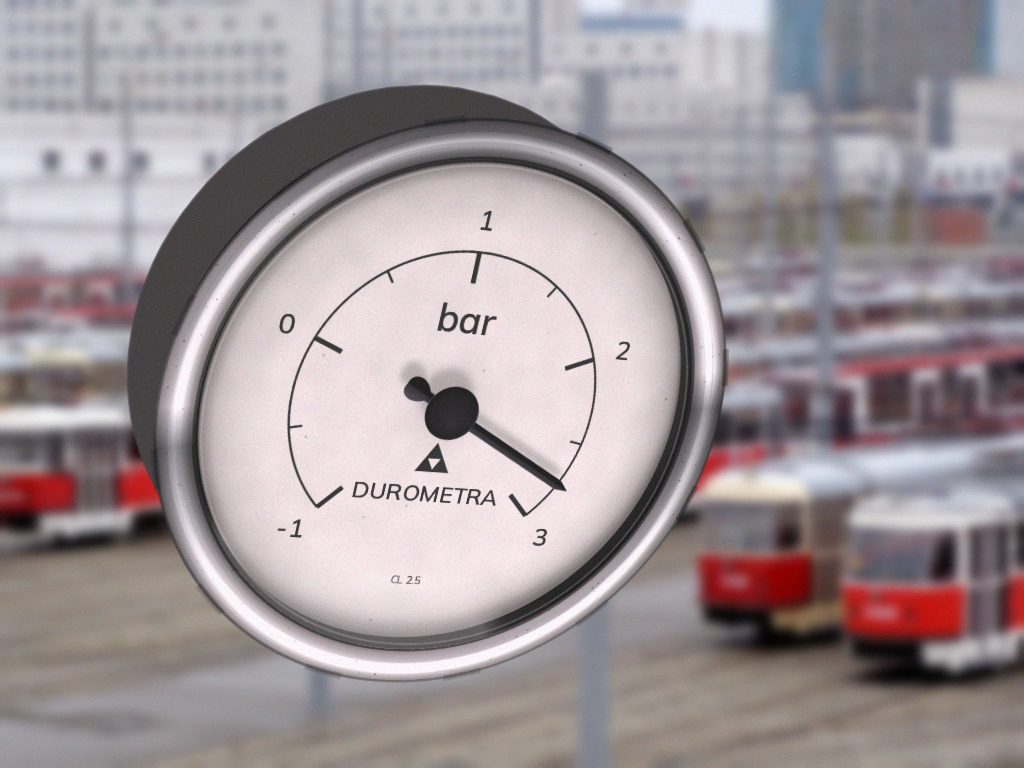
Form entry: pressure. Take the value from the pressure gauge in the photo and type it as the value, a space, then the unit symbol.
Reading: 2.75 bar
